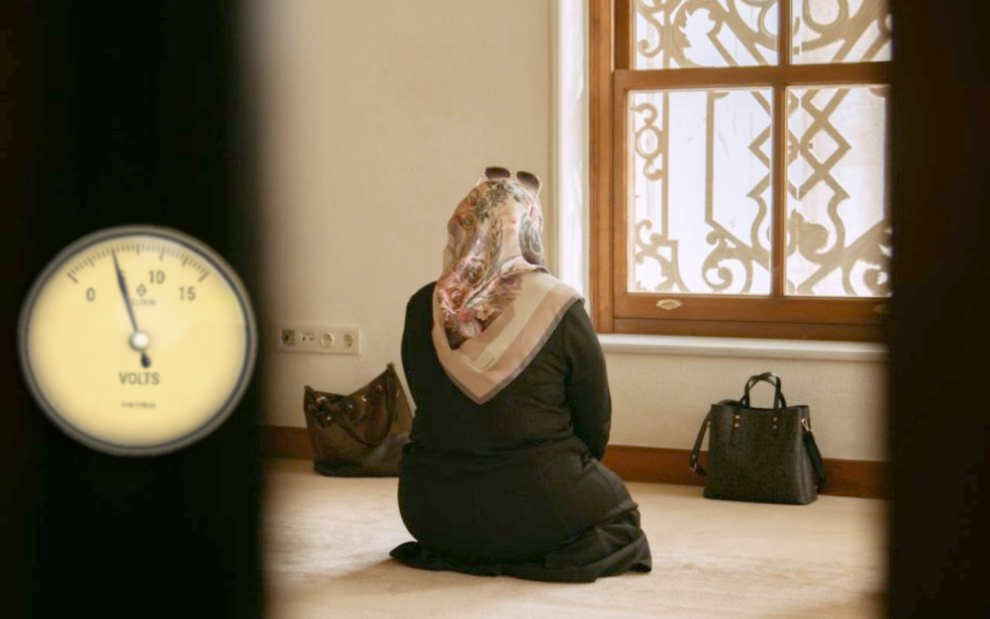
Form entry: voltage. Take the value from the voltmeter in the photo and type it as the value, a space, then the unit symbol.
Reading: 5 V
